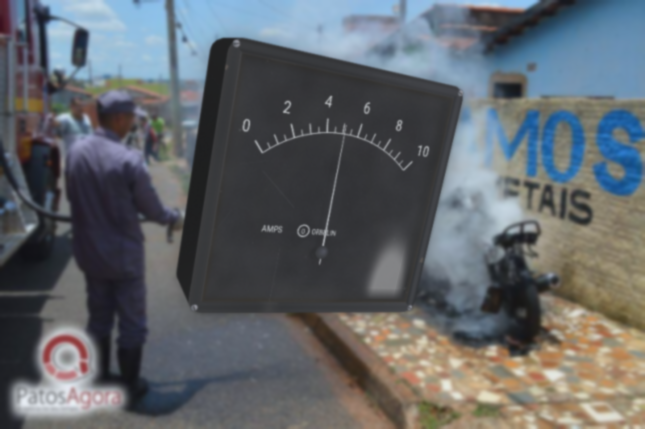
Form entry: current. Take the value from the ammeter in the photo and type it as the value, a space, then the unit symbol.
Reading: 5 A
